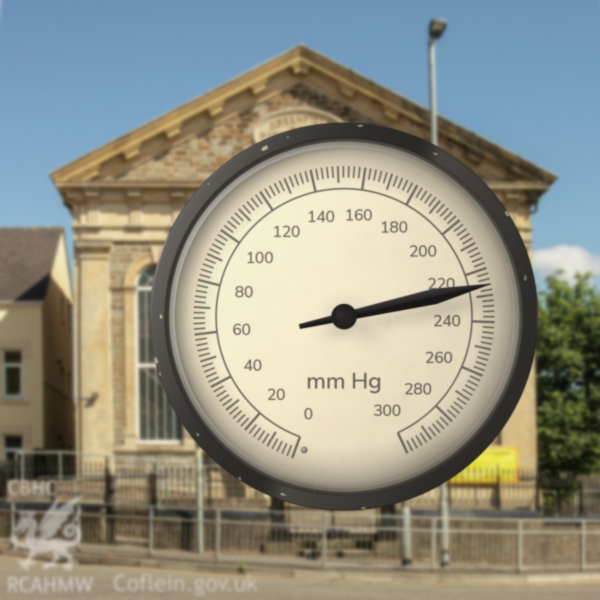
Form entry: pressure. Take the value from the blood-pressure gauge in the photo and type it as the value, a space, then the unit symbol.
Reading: 226 mmHg
